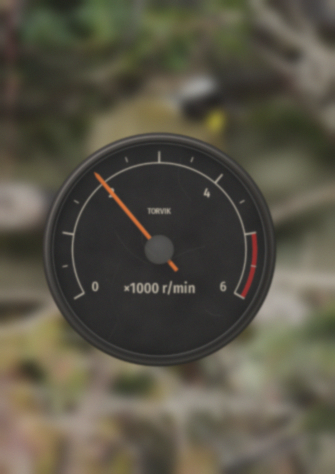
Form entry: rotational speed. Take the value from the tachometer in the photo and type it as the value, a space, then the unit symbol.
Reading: 2000 rpm
